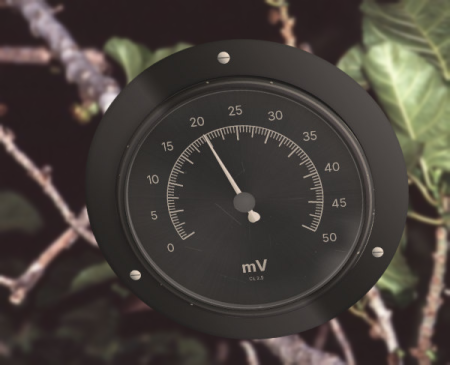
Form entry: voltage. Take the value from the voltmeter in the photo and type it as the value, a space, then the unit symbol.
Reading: 20 mV
